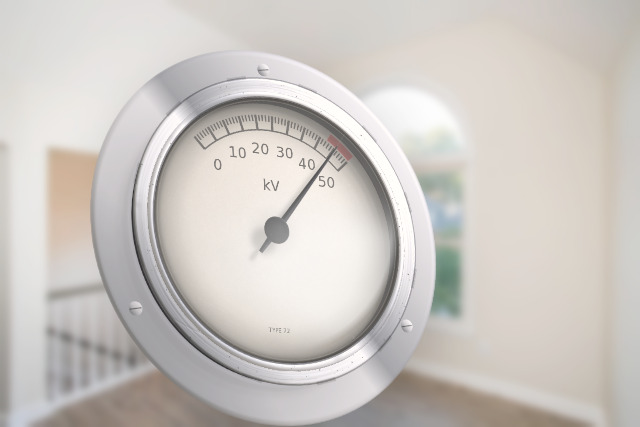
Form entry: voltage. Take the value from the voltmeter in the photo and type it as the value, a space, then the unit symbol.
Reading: 45 kV
